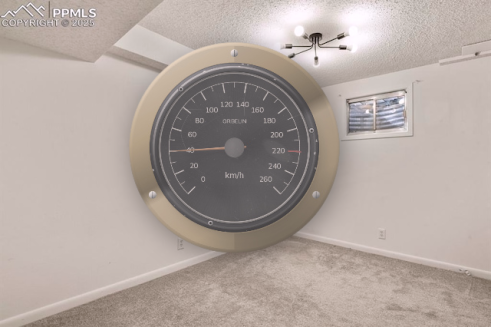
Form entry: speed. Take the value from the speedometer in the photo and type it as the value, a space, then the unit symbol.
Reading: 40 km/h
